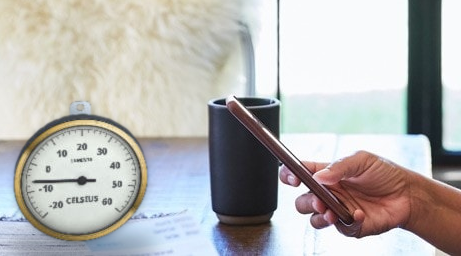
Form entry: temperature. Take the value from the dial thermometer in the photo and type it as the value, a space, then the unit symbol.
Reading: -6 °C
